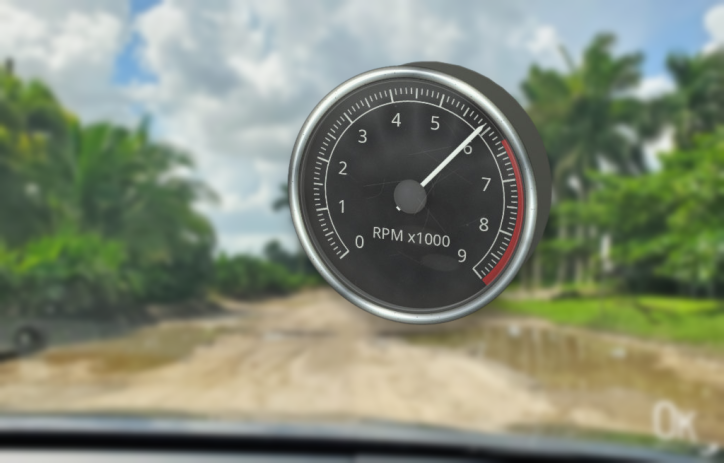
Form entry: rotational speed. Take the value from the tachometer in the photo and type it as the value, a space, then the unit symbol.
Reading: 5900 rpm
